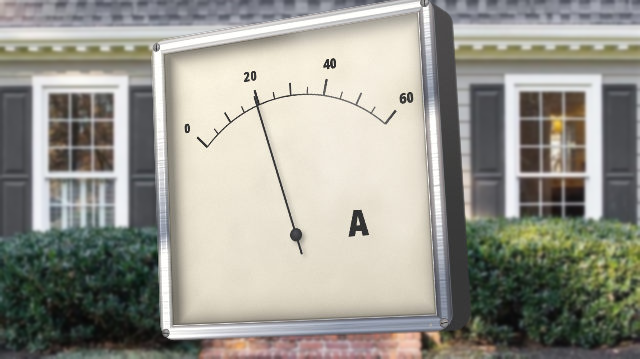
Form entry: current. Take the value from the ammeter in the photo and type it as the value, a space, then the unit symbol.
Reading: 20 A
